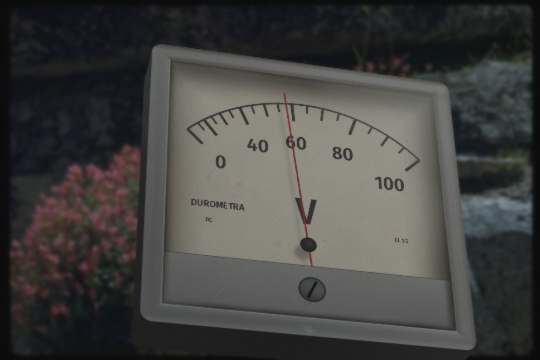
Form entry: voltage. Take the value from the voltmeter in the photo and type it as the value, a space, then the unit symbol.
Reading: 57.5 V
